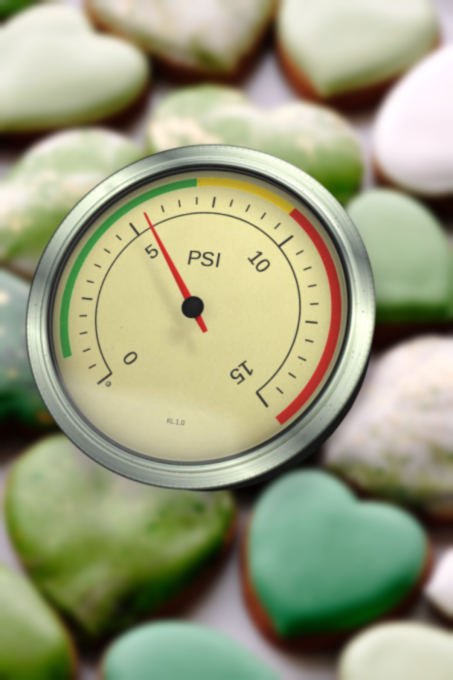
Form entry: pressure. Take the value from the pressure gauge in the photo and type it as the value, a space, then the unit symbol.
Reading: 5.5 psi
